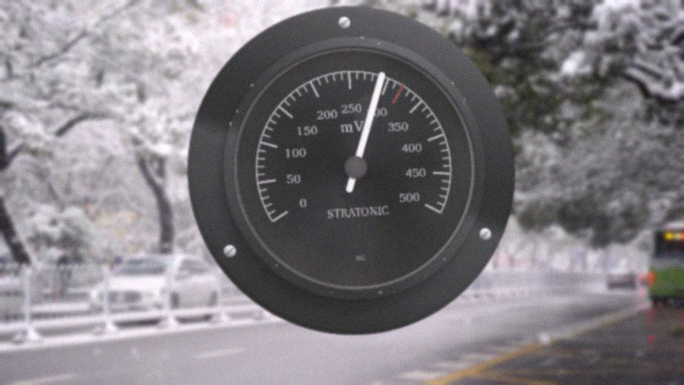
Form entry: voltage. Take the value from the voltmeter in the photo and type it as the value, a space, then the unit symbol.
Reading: 290 mV
